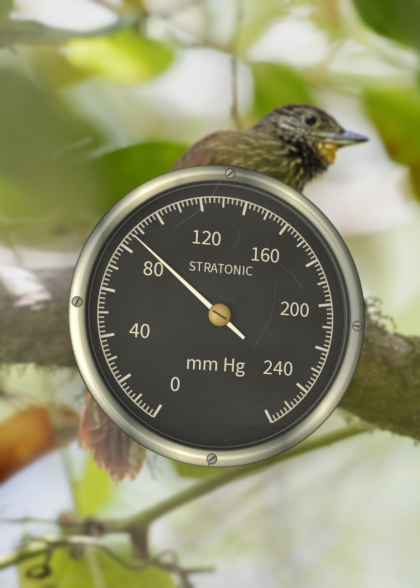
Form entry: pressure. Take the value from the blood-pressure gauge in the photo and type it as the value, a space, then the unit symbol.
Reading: 86 mmHg
